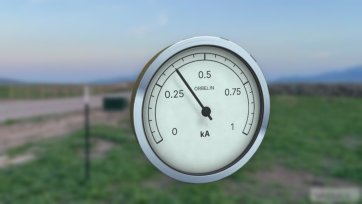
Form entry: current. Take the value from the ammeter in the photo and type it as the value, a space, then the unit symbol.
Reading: 0.35 kA
